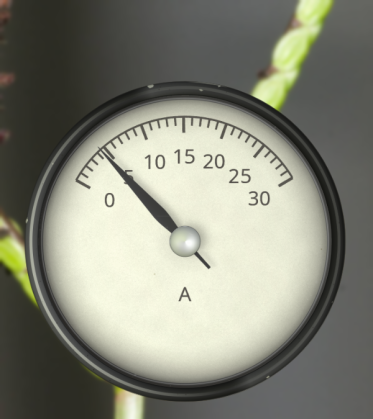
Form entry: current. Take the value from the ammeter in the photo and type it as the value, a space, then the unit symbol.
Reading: 4.5 A
